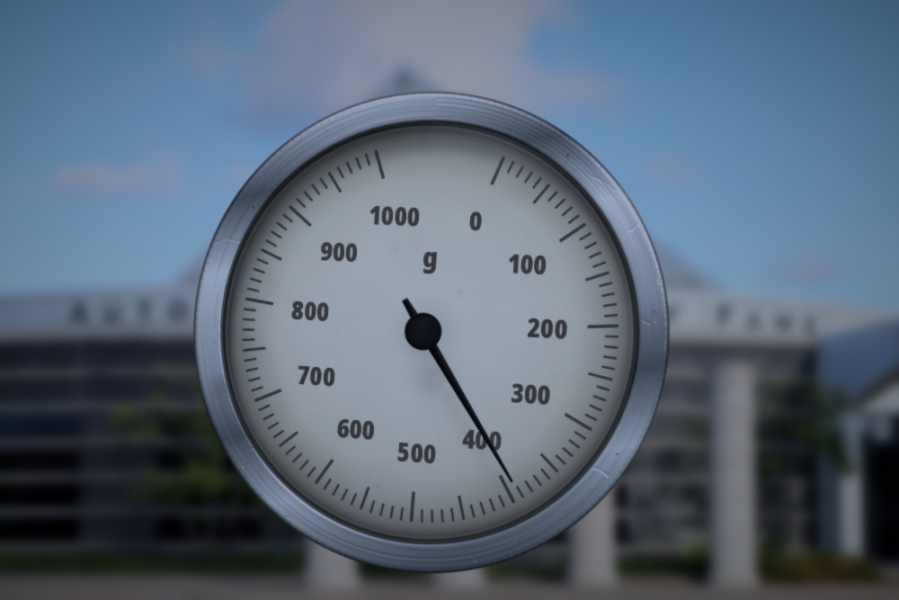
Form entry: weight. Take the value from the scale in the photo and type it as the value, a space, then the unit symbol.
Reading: 390 g
